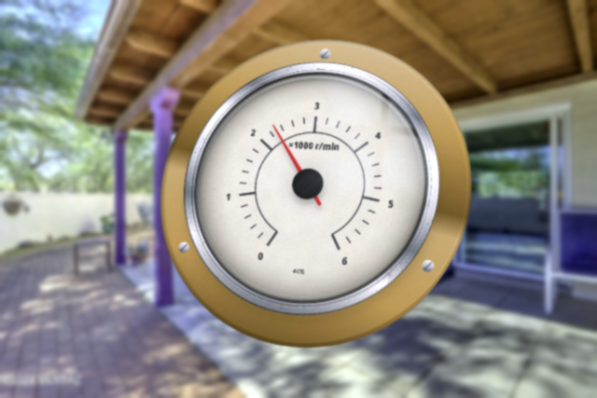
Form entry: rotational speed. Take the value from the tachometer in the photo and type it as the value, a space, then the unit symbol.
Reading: 2300 rpm
